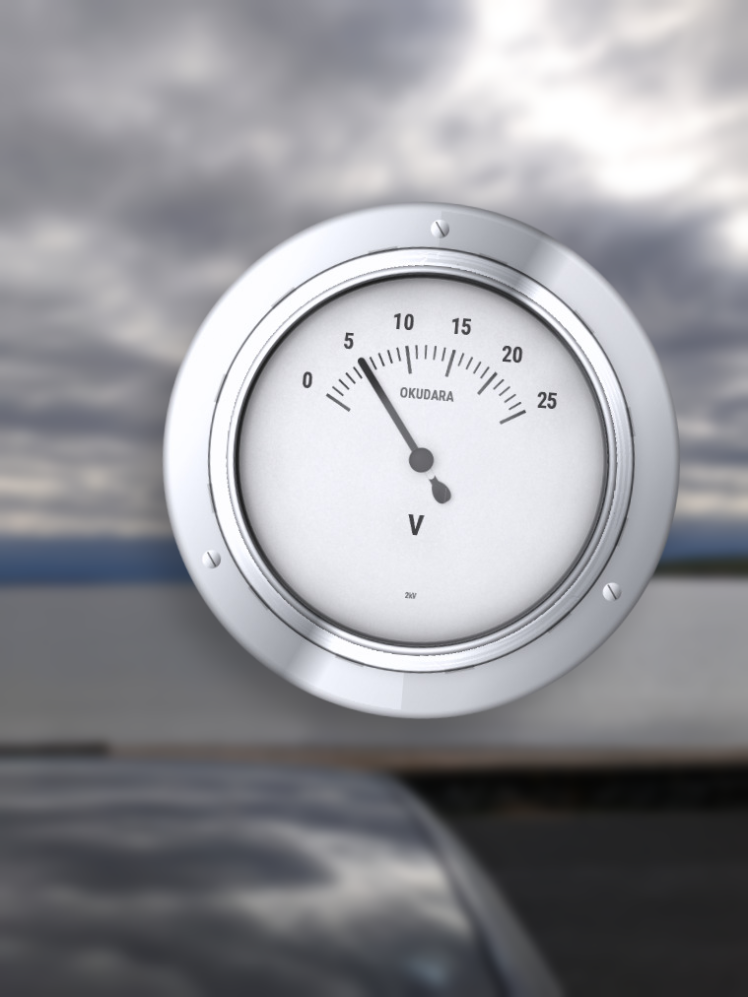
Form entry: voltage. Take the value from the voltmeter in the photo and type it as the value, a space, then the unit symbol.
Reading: 5 V
